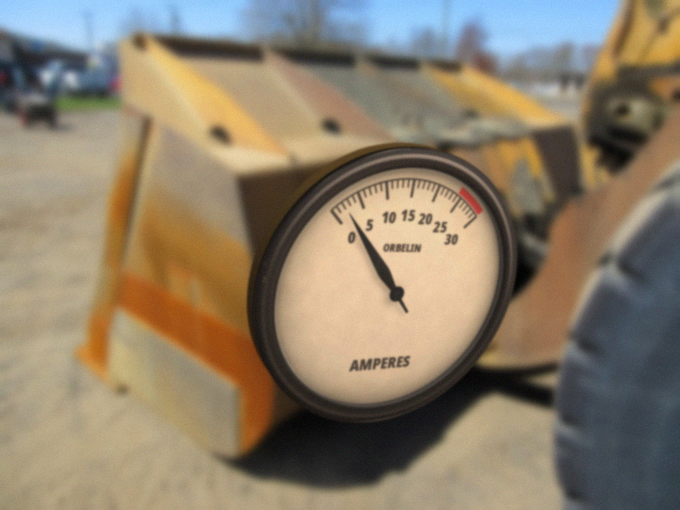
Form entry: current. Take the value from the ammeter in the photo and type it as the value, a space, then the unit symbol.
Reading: 2 A
